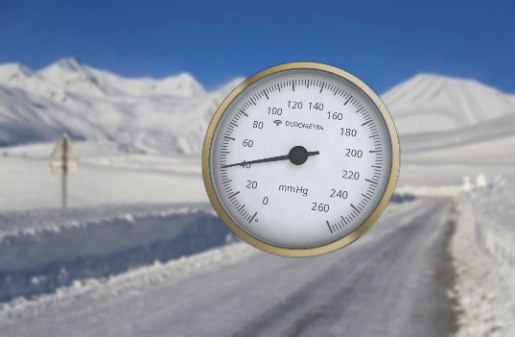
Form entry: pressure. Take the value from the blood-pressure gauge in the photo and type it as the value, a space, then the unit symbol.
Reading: 40 mmHg
